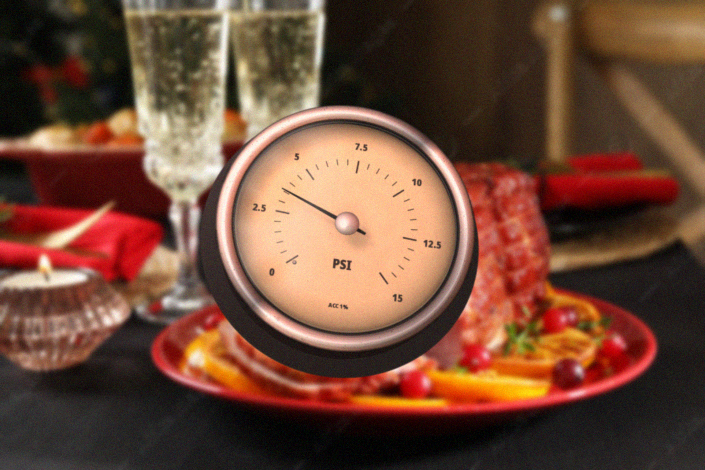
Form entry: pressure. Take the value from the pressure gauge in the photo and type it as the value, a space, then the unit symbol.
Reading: 3.5 psi
